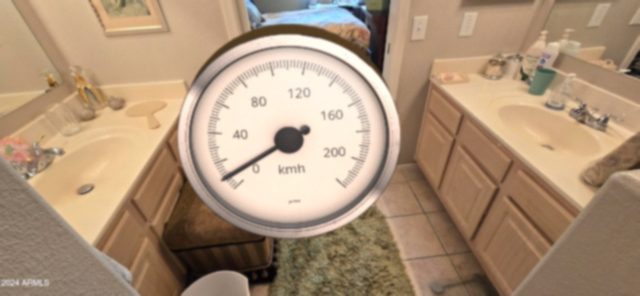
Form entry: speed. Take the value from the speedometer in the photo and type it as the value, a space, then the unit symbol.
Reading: 10 km/h
